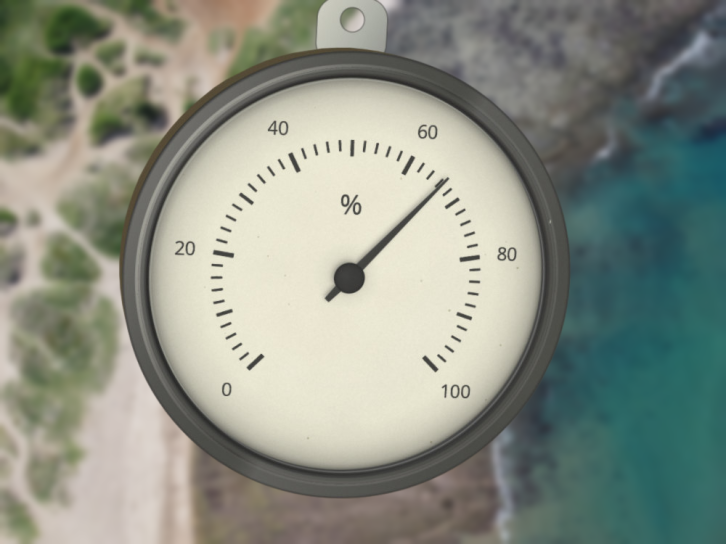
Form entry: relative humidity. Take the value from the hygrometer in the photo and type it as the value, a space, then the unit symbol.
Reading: 66 %
